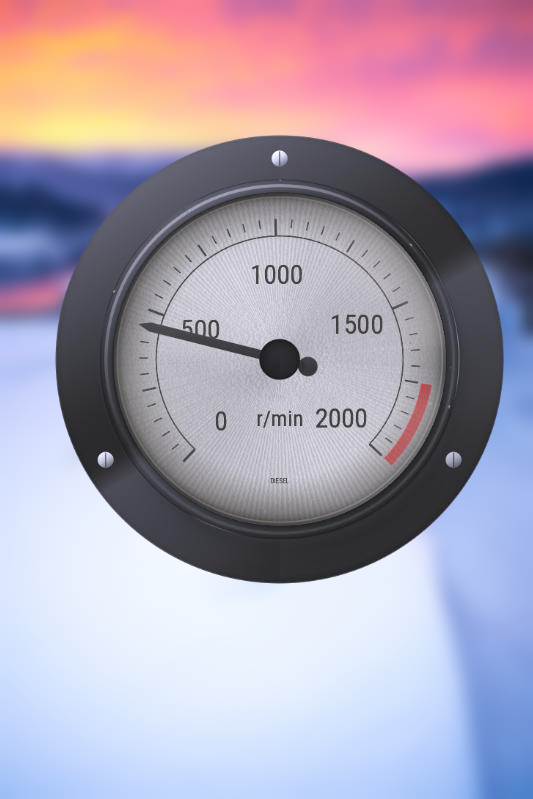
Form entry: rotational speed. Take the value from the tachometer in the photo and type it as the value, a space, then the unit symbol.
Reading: 450 rpm
